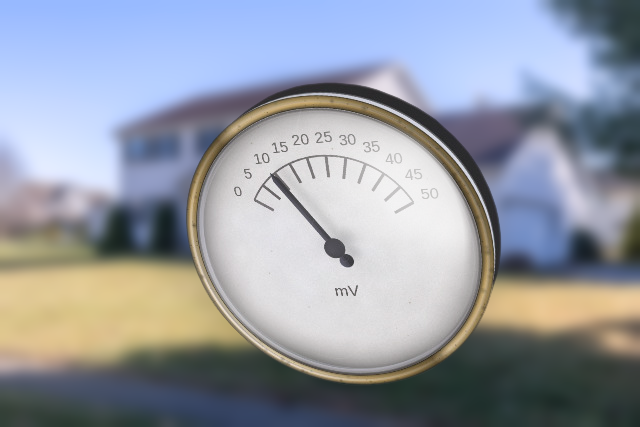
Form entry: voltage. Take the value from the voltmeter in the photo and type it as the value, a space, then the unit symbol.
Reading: 10 mV
